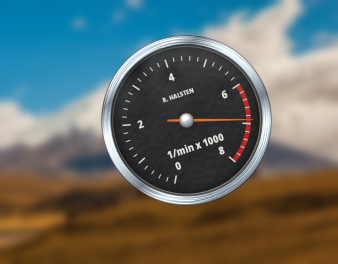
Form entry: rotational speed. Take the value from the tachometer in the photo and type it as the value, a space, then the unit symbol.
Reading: 6900 rpm
